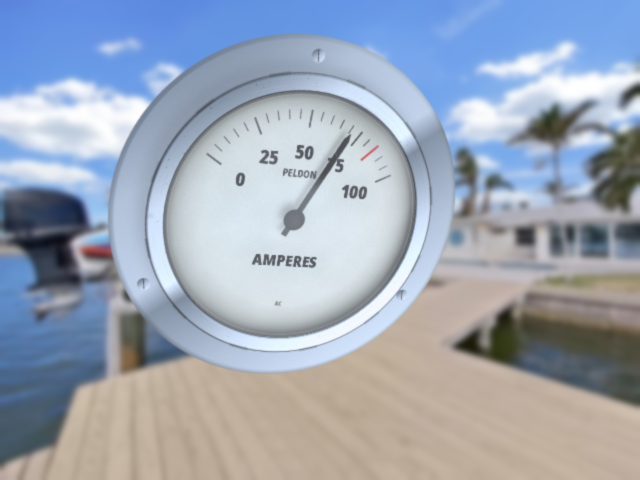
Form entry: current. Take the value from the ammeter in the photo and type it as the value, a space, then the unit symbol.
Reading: 70 A
